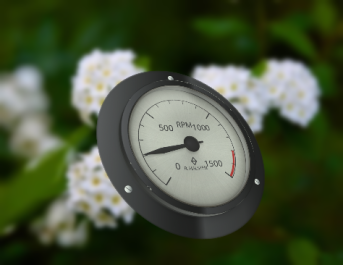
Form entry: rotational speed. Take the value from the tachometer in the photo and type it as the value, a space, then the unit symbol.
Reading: 200 rpm
